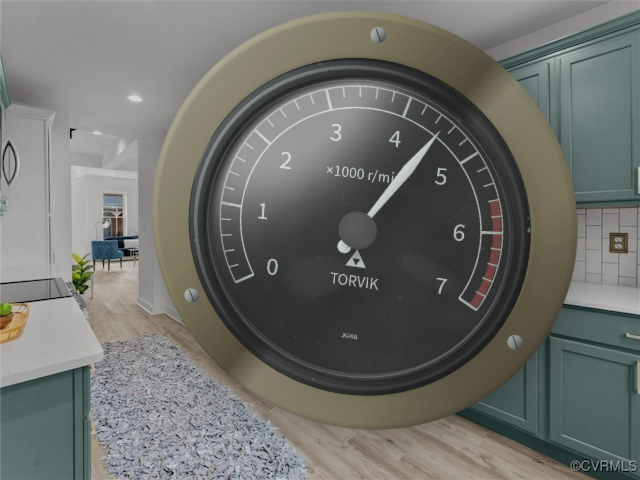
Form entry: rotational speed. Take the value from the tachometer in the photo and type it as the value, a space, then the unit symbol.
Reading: 4500 rpm
